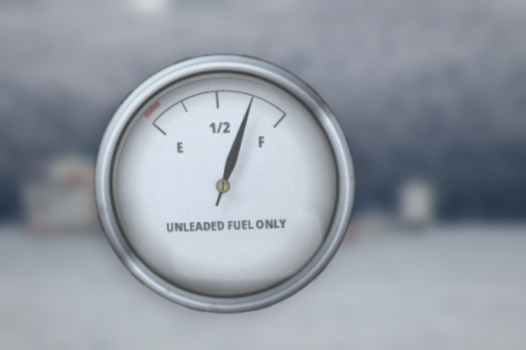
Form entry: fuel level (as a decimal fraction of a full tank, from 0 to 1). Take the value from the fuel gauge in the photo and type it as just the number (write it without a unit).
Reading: 0.75
